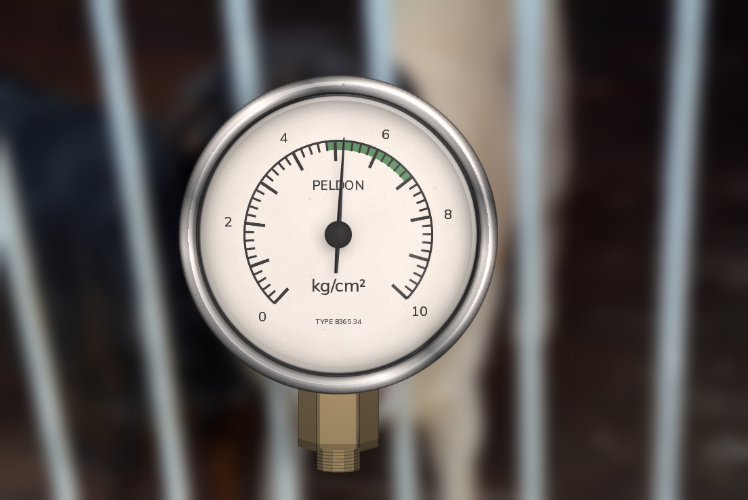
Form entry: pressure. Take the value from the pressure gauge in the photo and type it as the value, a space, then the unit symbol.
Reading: 5.2 kg/cm²
